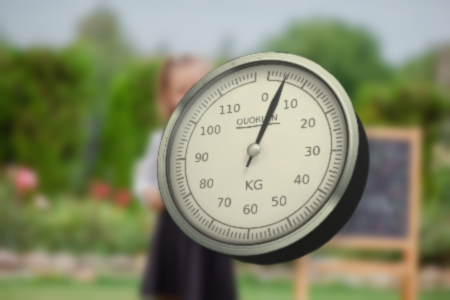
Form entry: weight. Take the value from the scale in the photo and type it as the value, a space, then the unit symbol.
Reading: 5 kg
